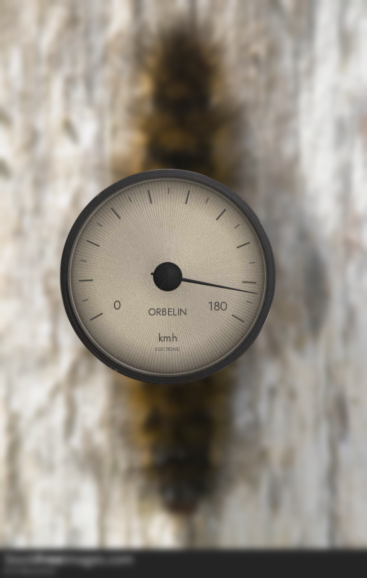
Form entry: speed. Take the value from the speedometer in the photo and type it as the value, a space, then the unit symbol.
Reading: 165 km/h
